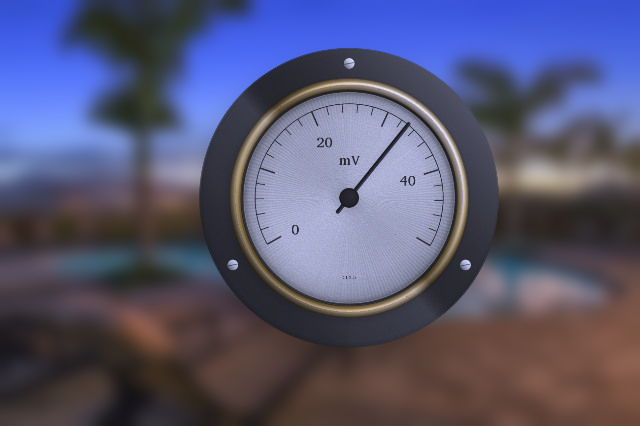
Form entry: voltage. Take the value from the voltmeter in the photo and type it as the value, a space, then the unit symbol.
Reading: 33 mV
